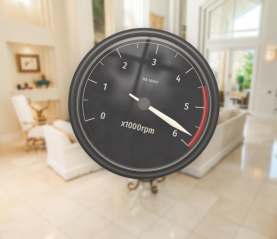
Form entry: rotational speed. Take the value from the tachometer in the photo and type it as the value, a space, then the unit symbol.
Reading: 5750 rpm
